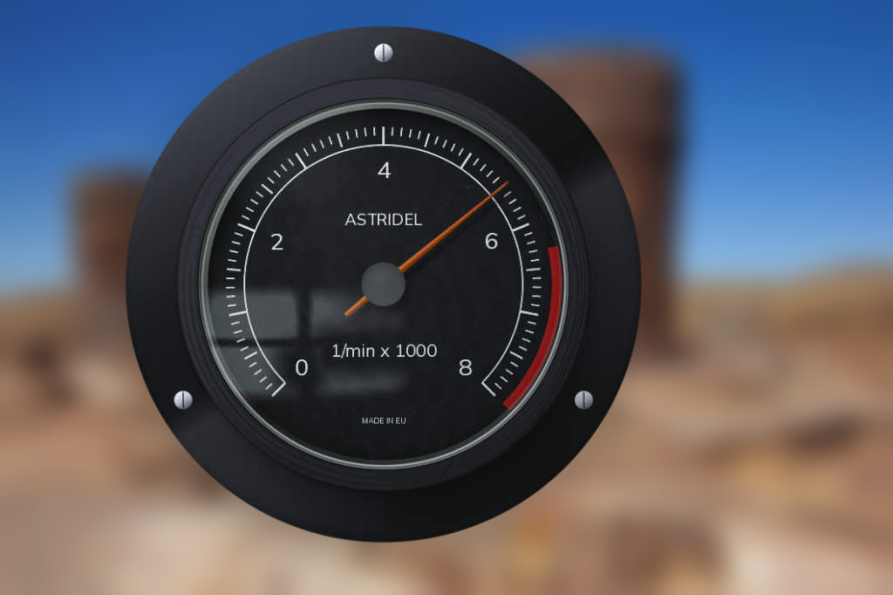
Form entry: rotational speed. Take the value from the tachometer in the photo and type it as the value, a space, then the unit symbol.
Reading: 5500 rpm
